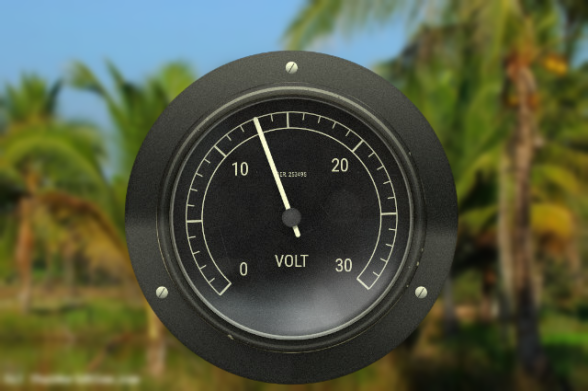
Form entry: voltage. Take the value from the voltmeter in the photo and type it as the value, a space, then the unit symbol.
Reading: 13 V
